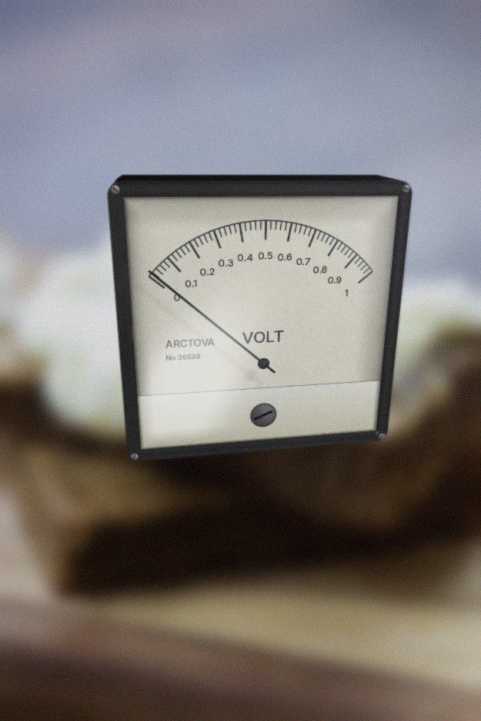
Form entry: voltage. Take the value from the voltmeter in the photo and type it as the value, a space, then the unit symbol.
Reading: 0.02 V
